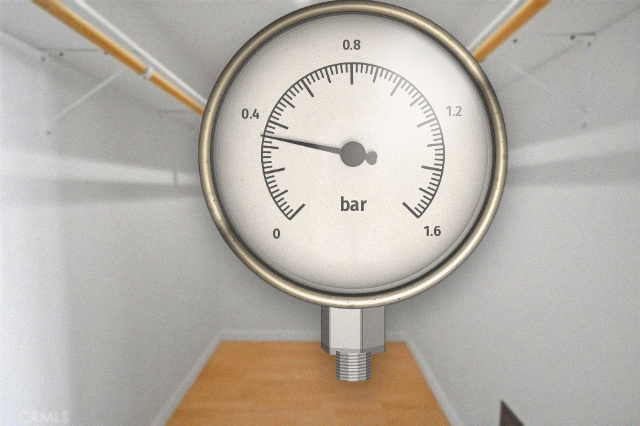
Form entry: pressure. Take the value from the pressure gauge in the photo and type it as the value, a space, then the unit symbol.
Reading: 0.34 bar
